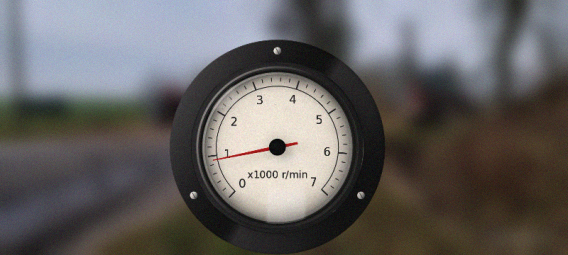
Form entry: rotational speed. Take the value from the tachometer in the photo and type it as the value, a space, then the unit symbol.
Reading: 900 rpm
